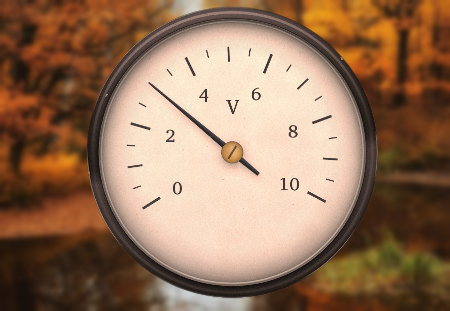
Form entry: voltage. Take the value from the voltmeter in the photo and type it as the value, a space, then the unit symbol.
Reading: 3 V
